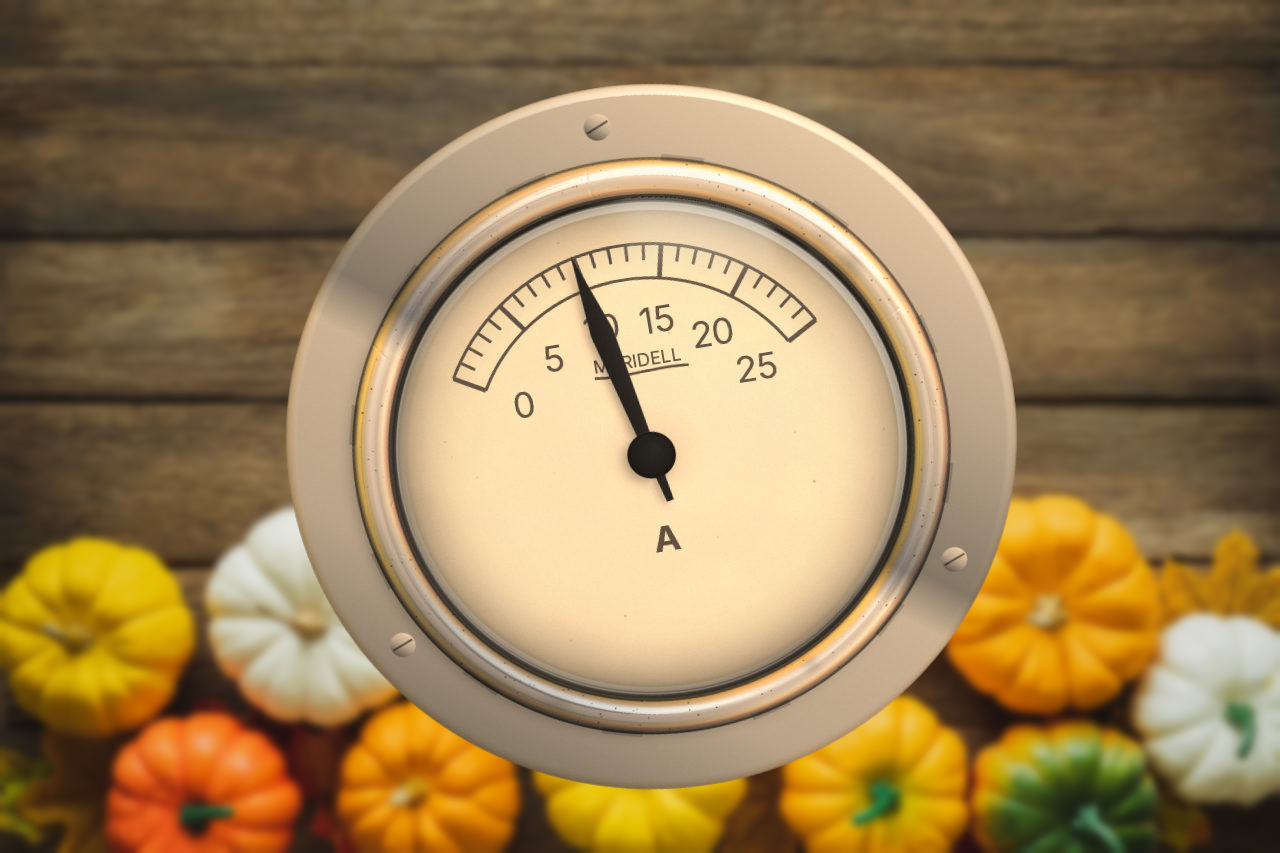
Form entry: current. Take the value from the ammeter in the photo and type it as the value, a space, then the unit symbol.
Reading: 10 A
